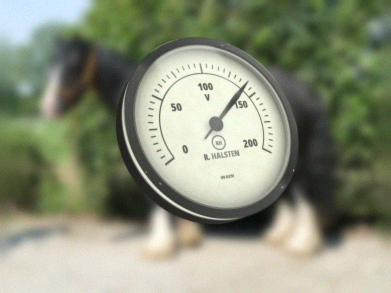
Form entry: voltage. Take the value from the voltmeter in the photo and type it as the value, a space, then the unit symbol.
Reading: 140 V
